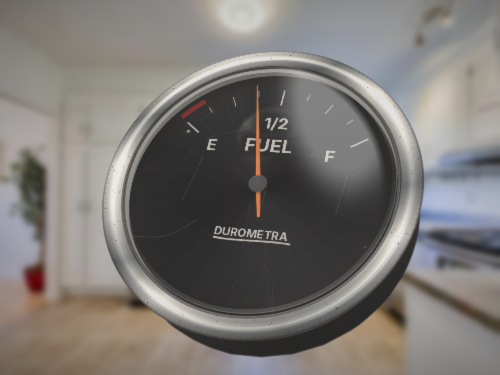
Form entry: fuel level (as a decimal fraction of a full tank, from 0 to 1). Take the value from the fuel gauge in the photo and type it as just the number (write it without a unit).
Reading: 0.375
